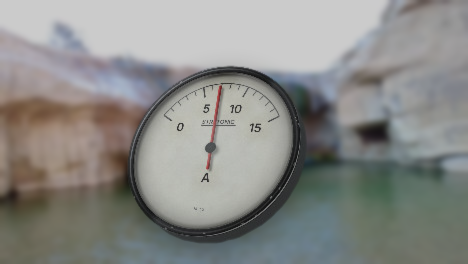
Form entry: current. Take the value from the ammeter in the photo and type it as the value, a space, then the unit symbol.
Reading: 7 A
